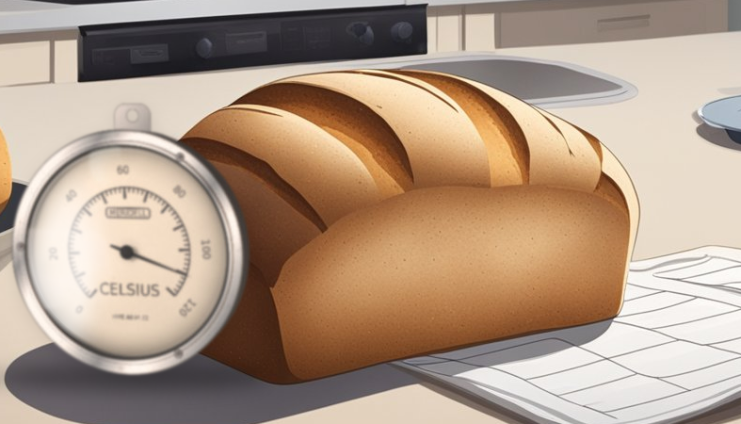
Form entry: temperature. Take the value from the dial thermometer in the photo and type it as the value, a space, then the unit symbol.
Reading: 110 °C
